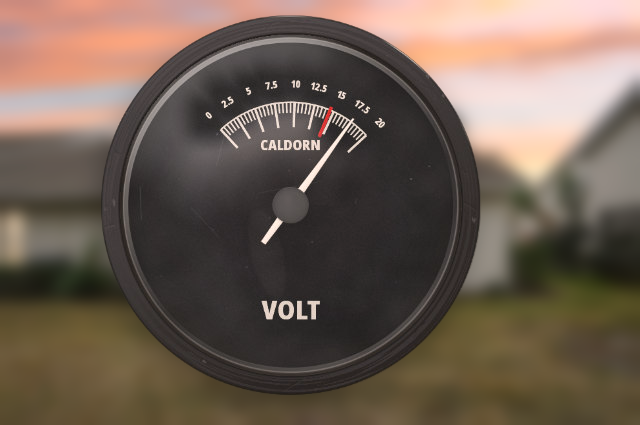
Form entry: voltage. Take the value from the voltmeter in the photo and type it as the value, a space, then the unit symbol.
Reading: 17.5 V
